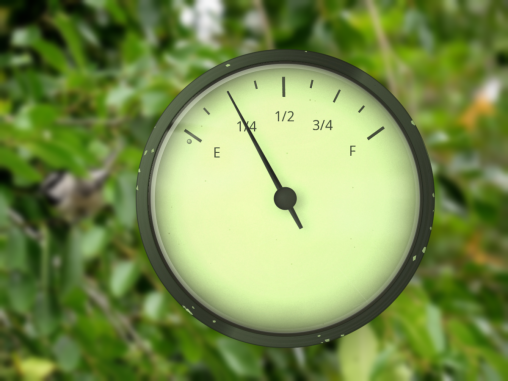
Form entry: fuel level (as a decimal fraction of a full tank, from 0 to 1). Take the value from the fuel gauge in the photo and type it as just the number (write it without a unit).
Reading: 0.25
